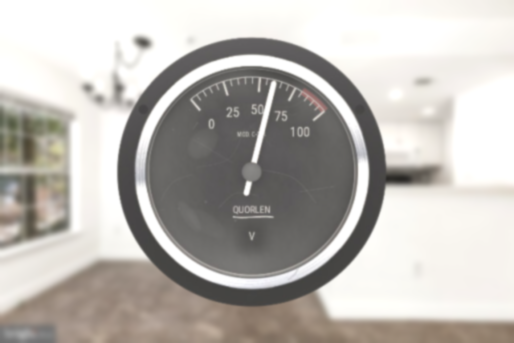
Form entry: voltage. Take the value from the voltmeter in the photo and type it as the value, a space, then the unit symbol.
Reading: 60 V
